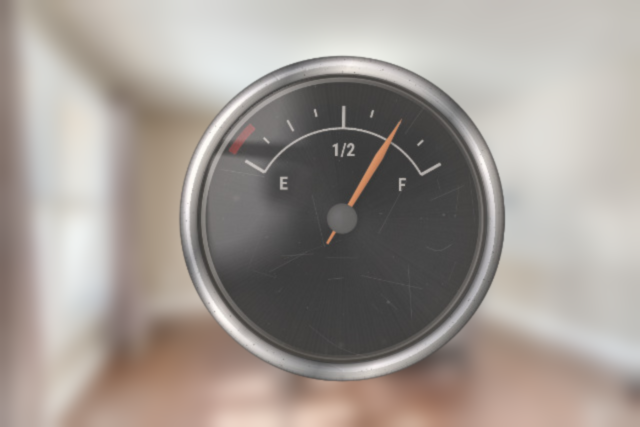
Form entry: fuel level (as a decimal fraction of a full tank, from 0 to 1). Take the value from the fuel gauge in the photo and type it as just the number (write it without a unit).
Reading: 0.75
